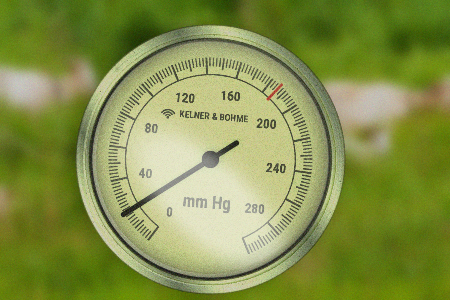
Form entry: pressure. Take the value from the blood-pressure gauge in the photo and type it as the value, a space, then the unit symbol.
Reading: 20 mmHg
